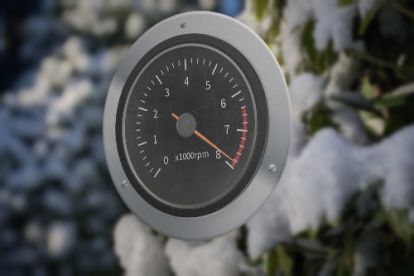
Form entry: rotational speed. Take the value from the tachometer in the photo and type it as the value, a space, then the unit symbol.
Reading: 7800 rpm
